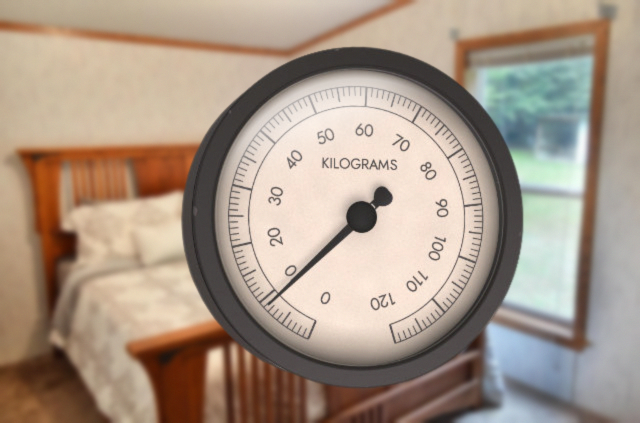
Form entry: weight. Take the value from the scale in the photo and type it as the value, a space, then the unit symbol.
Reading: 9 kg
